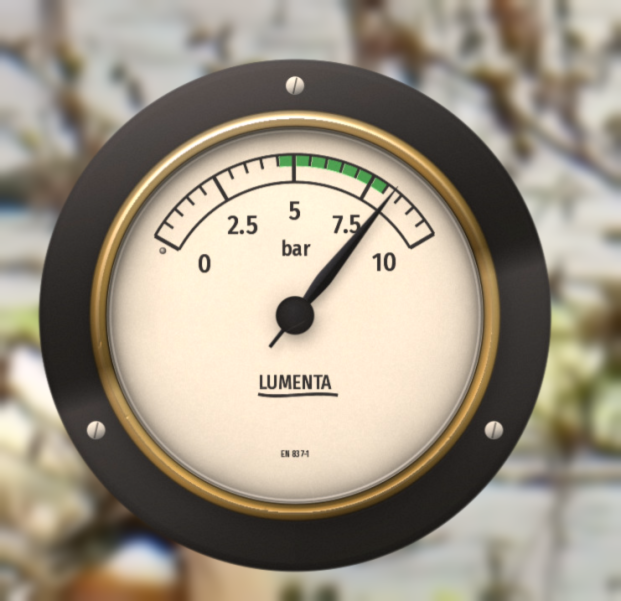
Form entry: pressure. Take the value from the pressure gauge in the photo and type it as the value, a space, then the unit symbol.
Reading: 8.25 bar
